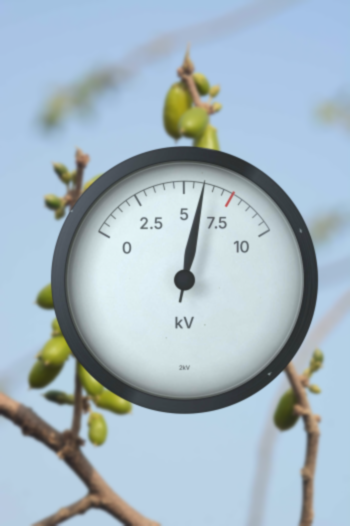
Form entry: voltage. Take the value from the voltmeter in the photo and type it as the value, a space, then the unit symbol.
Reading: 6 kV
